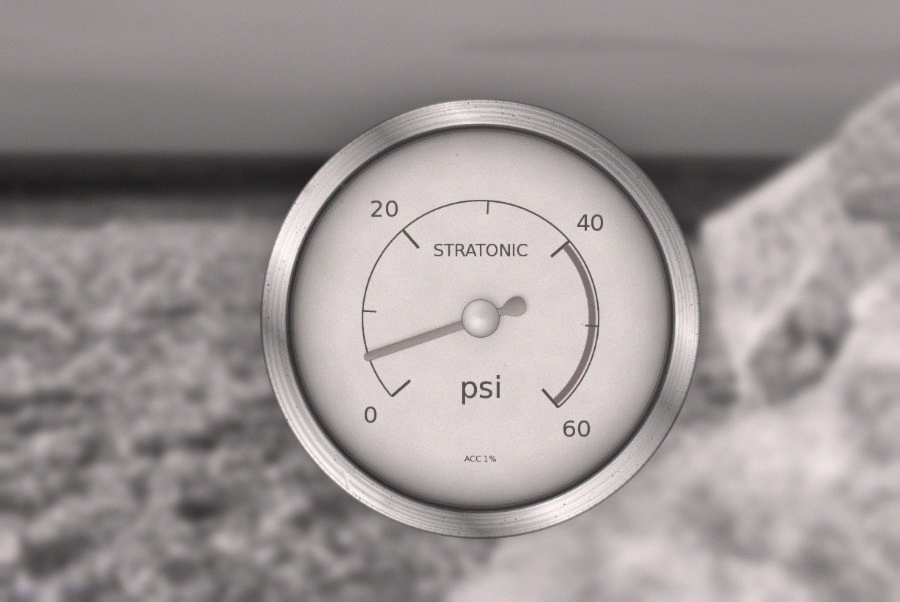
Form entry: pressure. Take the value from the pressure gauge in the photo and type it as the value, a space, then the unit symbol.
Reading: 5 psi
